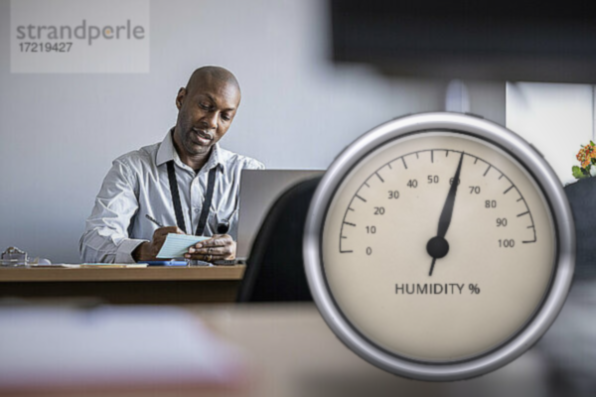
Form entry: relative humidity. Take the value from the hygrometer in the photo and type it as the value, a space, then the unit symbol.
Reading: 60 %
